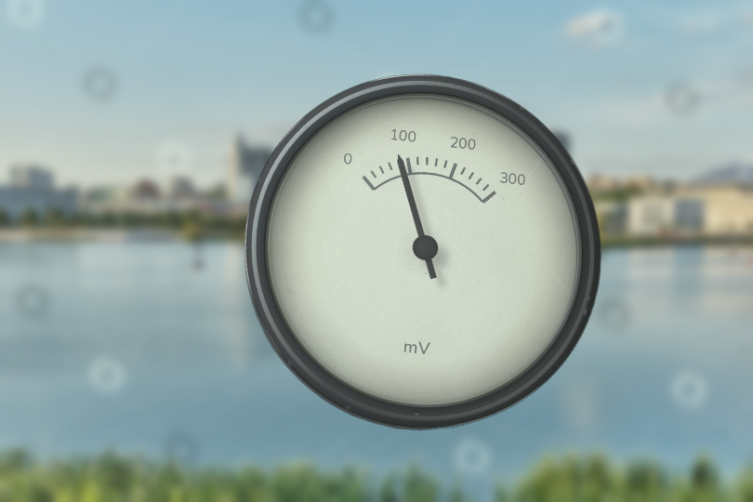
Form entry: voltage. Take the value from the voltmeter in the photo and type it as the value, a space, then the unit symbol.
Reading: 80 mV
